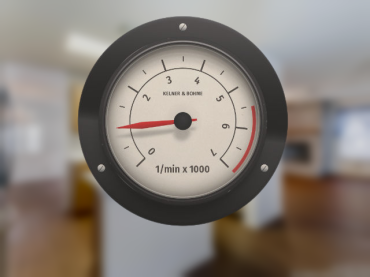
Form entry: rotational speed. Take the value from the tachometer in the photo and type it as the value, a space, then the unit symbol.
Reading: 1000 rpm
